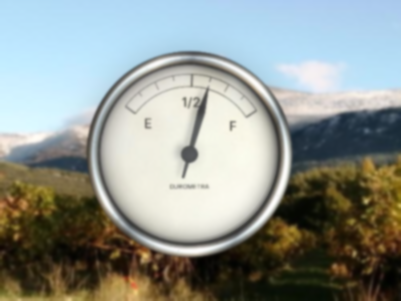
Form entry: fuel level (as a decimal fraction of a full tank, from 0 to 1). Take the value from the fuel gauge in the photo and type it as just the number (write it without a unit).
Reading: 0.625
